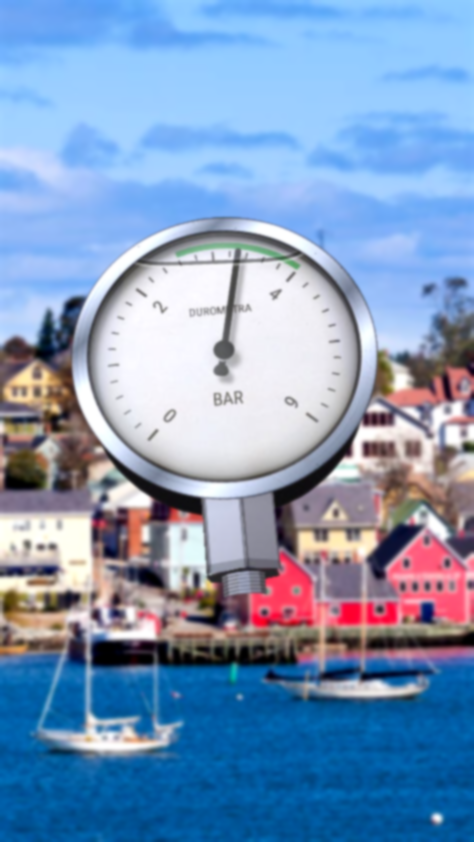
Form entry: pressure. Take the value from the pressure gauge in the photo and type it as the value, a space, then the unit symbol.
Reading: 3.3 bar
